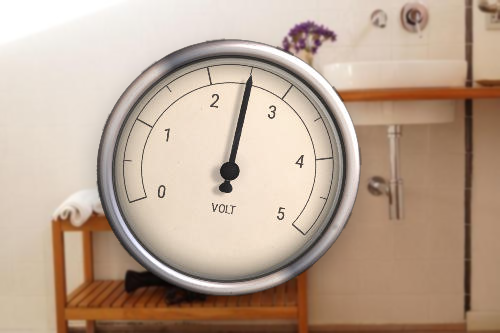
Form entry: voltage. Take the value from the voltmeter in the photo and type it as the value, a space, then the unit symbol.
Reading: 2.5 V
